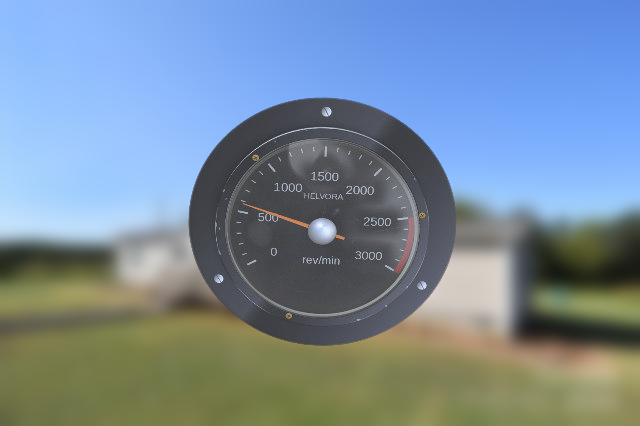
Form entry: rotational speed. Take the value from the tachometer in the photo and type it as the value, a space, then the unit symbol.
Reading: 600 rpm
